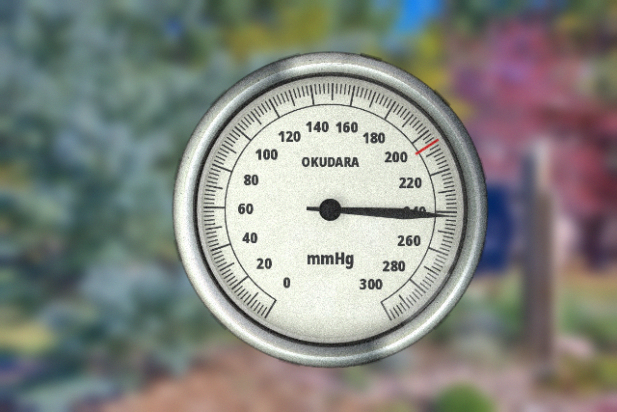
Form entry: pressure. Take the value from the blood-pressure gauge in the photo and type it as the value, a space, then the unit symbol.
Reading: 242 mmHg
